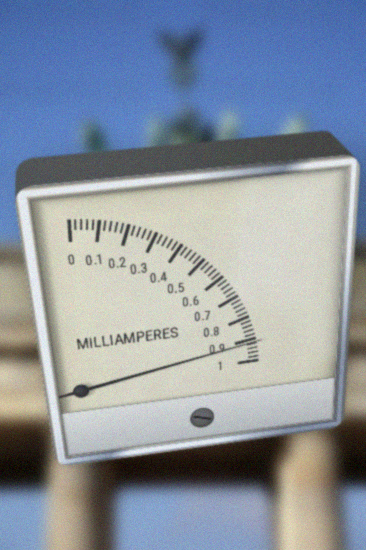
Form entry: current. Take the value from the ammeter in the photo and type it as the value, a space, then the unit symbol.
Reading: 0.9 mA
